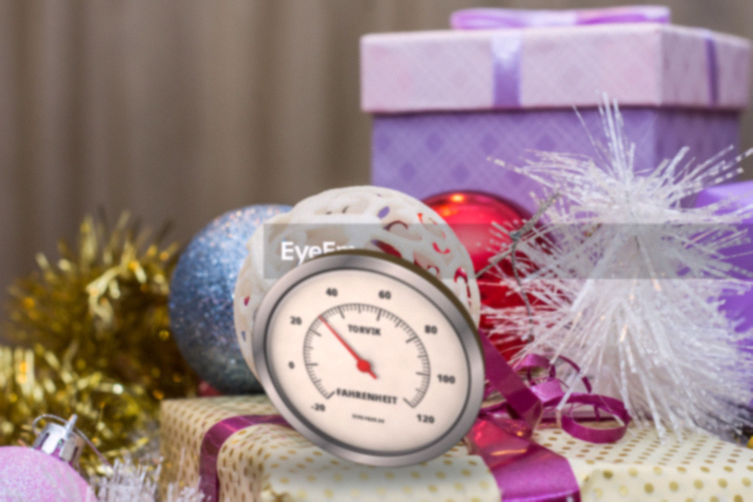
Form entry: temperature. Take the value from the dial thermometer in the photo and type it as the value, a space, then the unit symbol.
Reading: 30 °F
